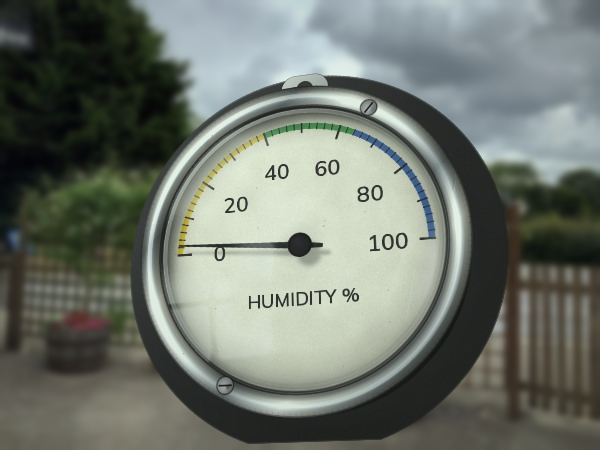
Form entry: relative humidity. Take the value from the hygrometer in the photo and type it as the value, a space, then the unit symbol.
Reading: 2 %
